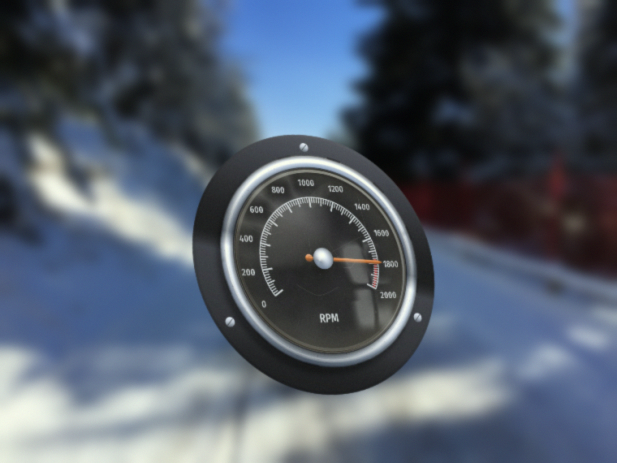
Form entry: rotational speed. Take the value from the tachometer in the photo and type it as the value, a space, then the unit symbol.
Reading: 1800 rpm
